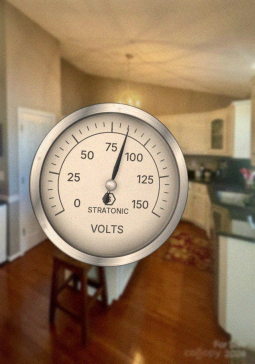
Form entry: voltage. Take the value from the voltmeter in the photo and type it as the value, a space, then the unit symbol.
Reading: 85 V
